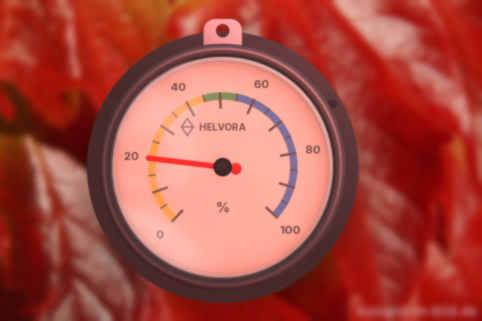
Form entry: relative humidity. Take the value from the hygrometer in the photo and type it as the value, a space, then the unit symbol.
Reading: 20 %
